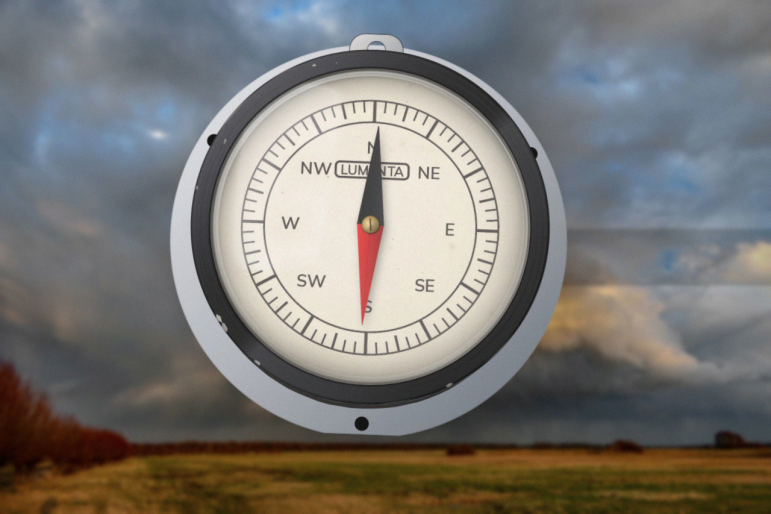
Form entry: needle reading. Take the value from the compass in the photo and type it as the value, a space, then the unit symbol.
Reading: 182.5 °
